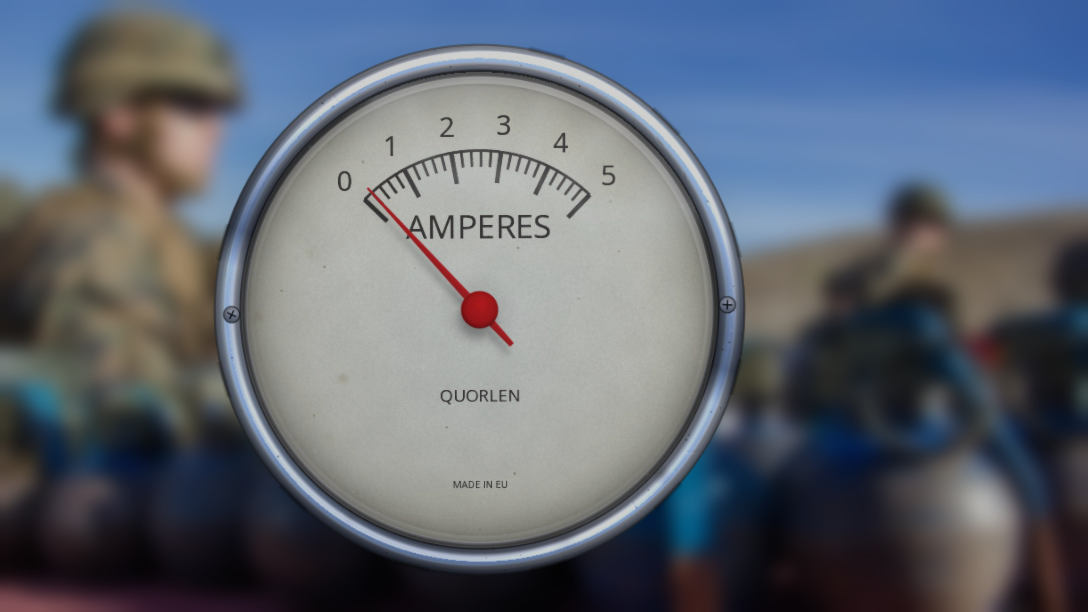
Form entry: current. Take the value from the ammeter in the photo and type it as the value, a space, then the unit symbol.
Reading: 0.2 A
